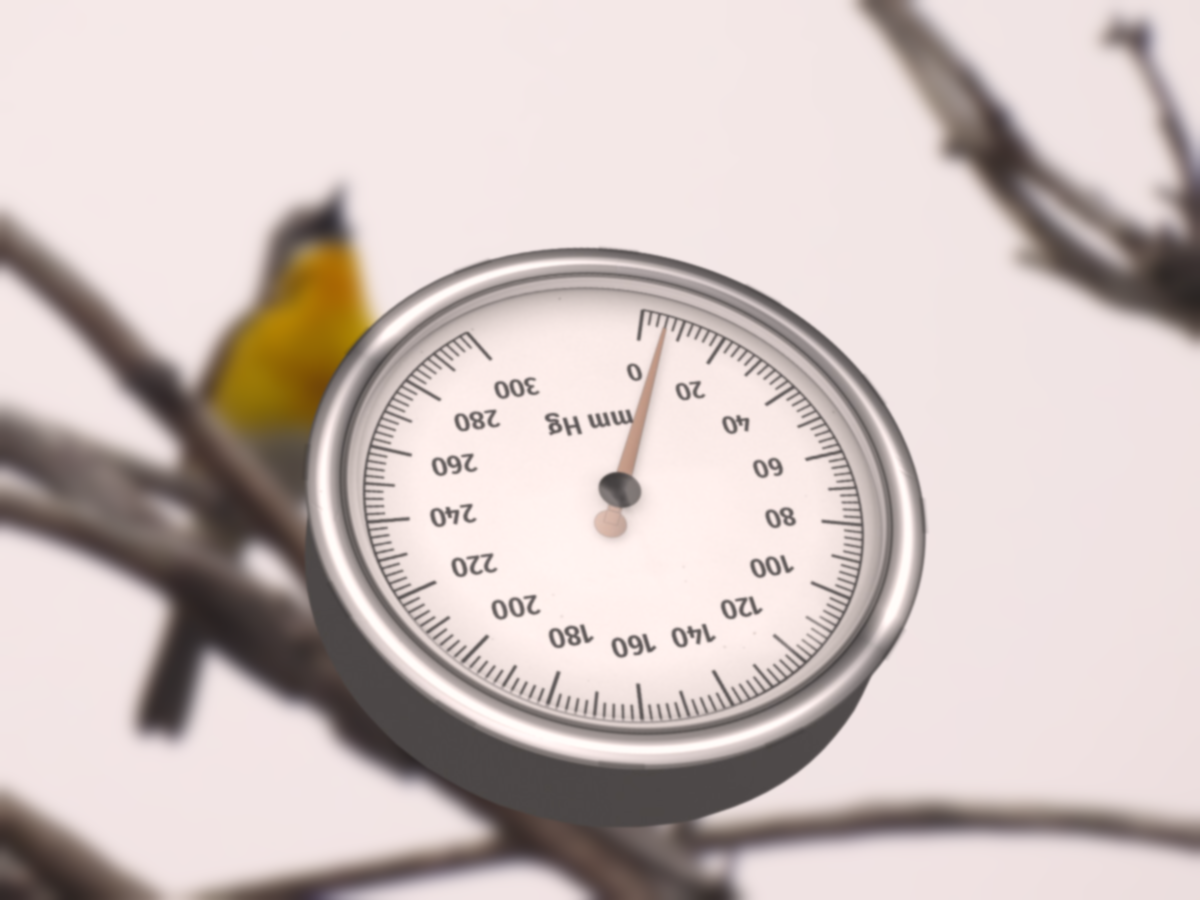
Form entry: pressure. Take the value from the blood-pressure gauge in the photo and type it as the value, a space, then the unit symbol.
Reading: 6 mmHg
